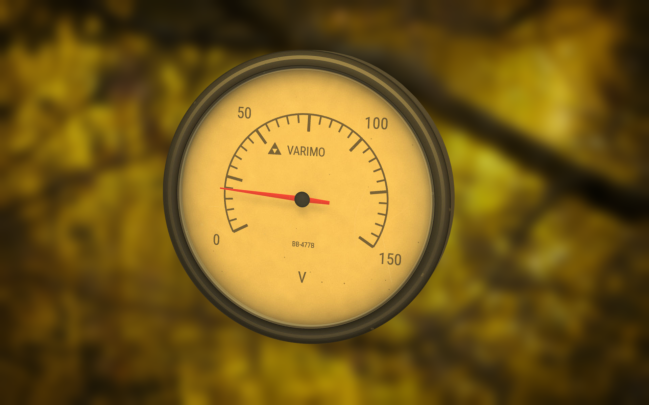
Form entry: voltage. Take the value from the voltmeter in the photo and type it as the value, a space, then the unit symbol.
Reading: 20 V
